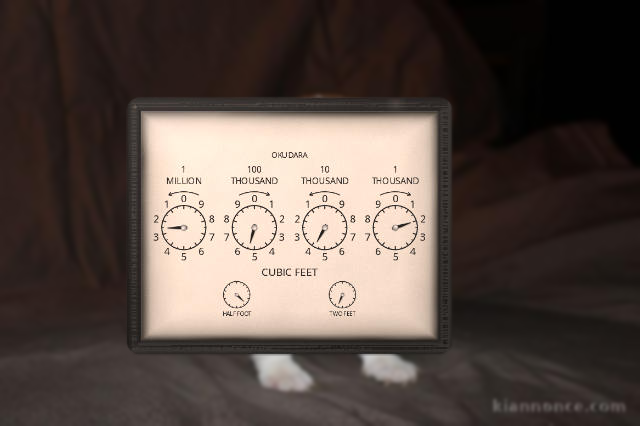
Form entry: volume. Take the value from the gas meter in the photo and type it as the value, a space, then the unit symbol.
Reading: 254200 ft³
